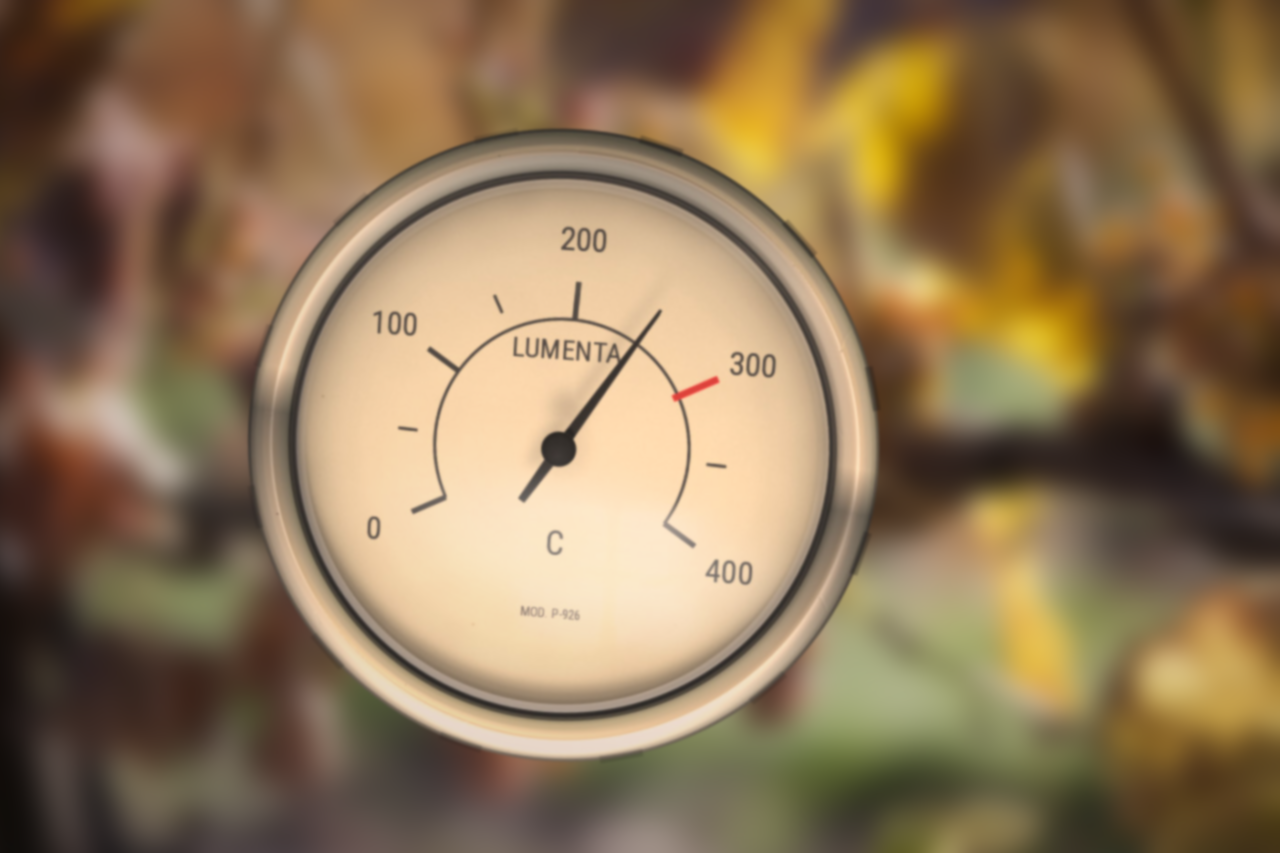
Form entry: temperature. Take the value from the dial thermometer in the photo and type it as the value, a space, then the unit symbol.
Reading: 250 °C
